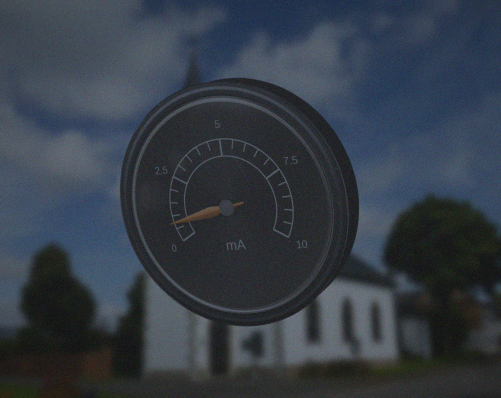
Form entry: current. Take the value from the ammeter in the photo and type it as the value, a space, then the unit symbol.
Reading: 0.75 mA
